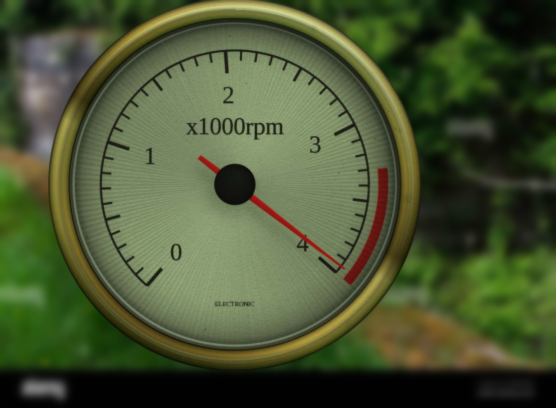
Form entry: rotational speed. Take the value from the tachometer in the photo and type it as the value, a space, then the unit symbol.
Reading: 3950 rpm
